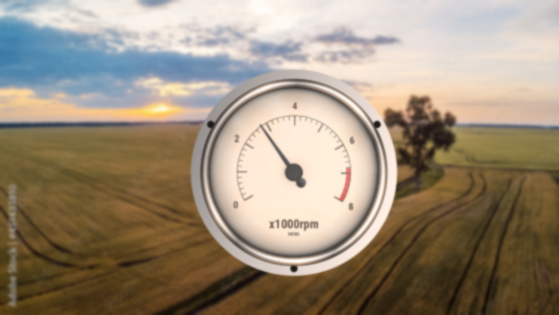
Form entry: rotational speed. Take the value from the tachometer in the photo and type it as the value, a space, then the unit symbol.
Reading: 2800 rpm
